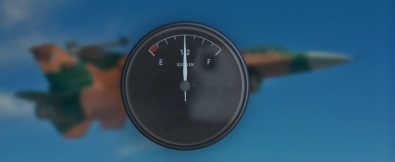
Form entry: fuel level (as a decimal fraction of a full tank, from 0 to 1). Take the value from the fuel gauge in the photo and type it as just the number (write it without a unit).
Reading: 0.5
